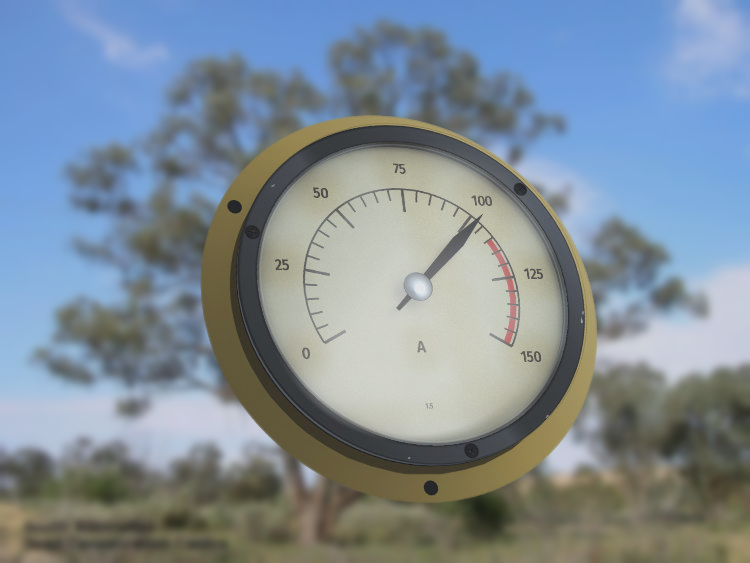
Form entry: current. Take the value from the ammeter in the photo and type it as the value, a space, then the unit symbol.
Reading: 102.5 A
